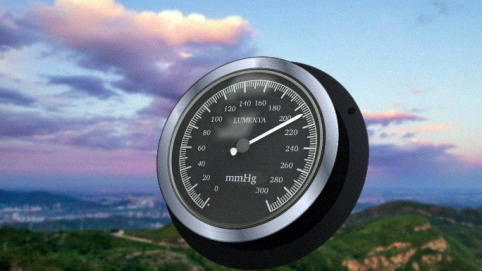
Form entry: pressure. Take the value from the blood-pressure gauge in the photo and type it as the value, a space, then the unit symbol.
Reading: 210 mmHg
